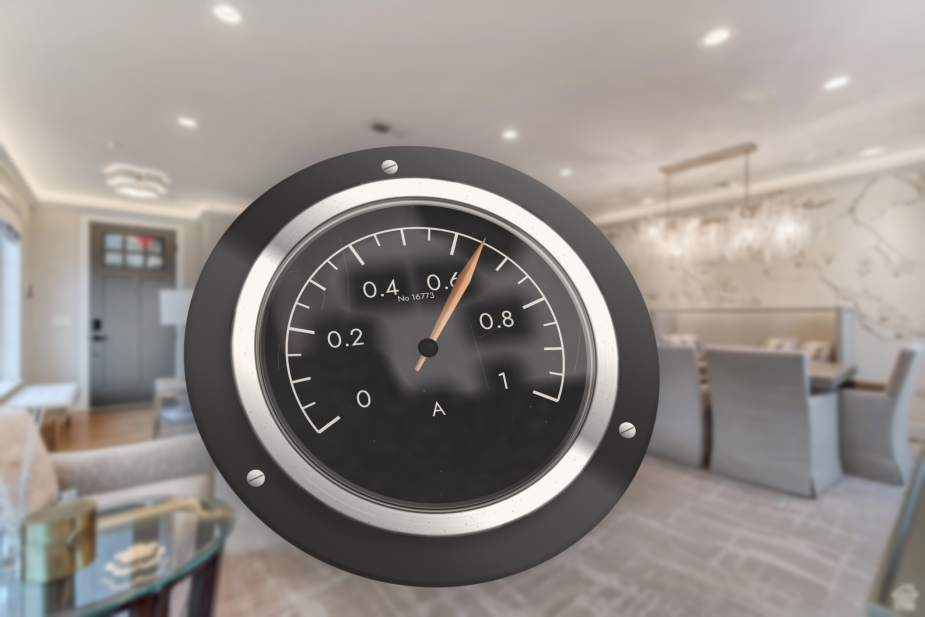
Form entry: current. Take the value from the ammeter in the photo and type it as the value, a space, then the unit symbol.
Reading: 0.65 A
